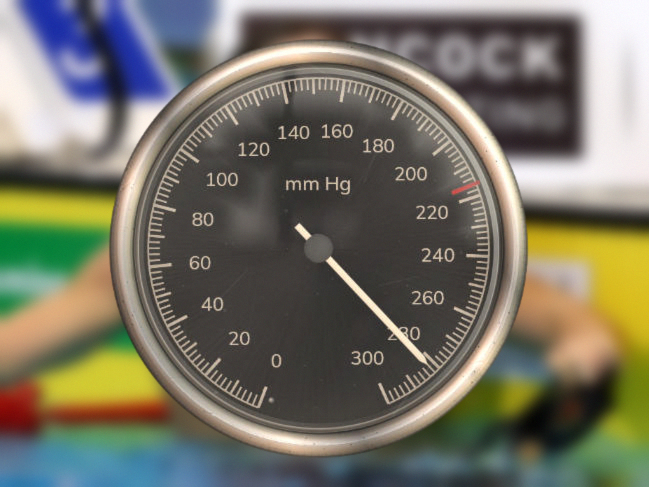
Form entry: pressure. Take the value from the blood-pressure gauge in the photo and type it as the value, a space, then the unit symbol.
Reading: 282 mmHg
